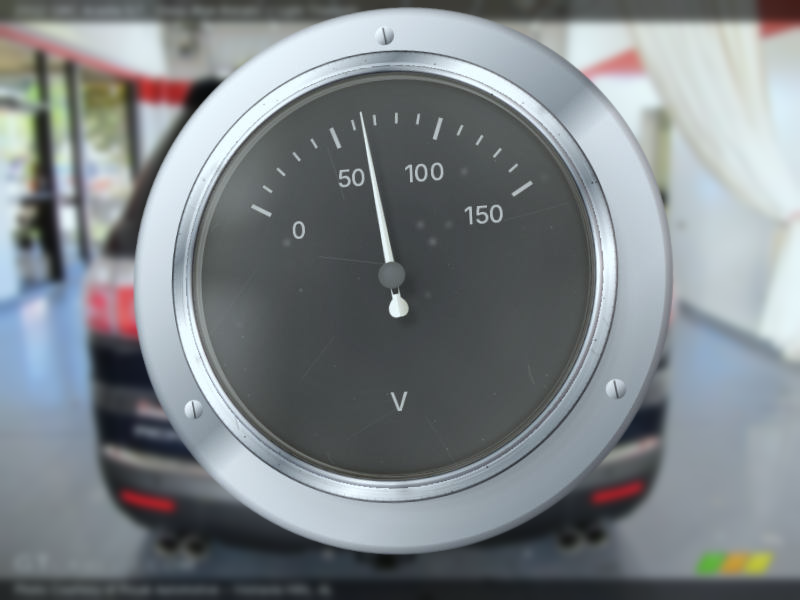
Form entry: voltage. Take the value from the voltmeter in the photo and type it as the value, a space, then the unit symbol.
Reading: 65 V
